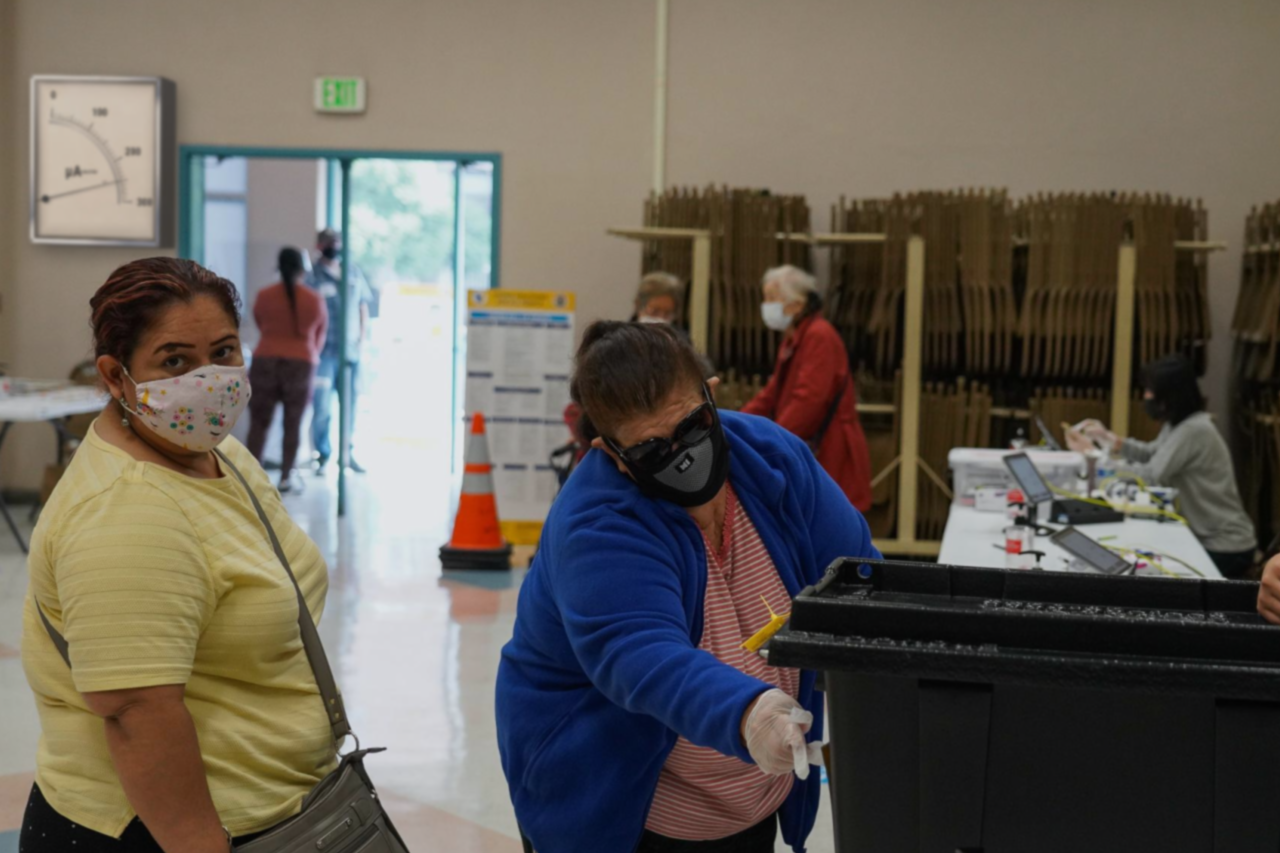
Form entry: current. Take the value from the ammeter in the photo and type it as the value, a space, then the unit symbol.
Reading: 250 µA
